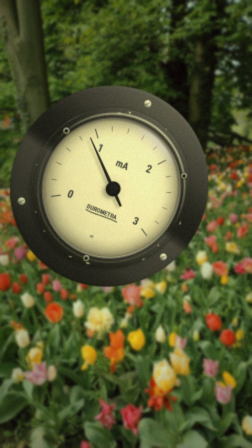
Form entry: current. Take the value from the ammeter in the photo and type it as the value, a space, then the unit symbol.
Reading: 0.9 mA
